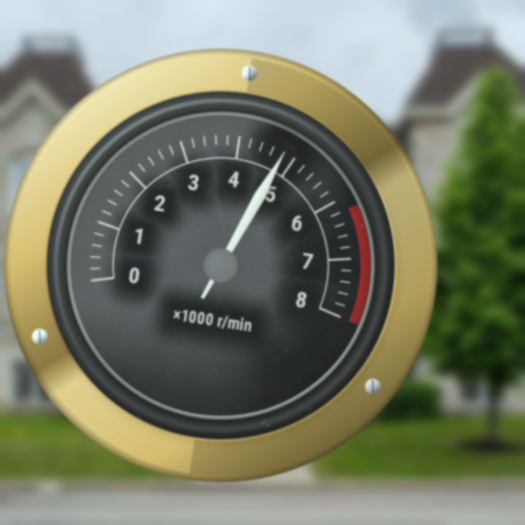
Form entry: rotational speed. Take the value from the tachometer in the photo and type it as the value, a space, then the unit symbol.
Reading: 4800 rpm
